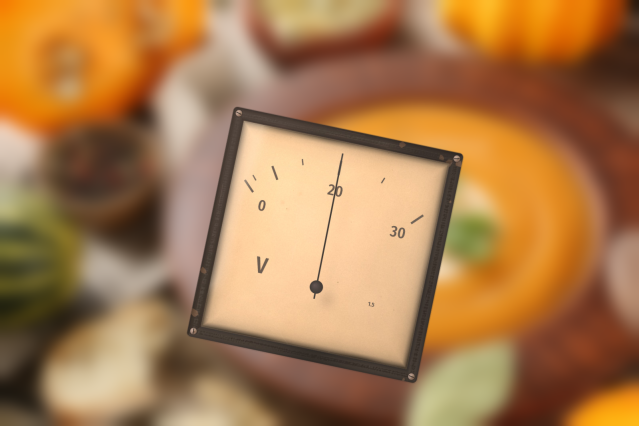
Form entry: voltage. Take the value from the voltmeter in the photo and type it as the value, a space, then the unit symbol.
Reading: 20 V
